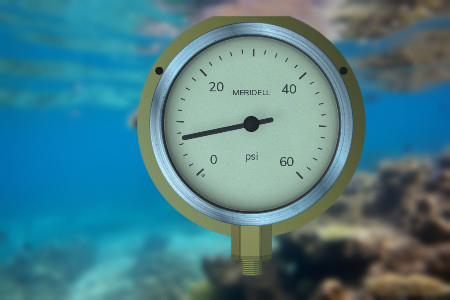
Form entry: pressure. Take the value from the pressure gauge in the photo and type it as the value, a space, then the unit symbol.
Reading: 7 psi
